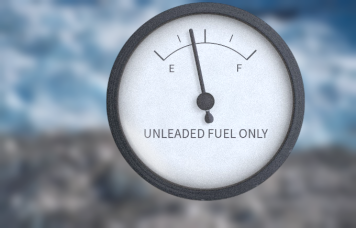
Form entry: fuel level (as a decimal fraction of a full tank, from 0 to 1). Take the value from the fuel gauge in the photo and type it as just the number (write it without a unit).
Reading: 0.375
